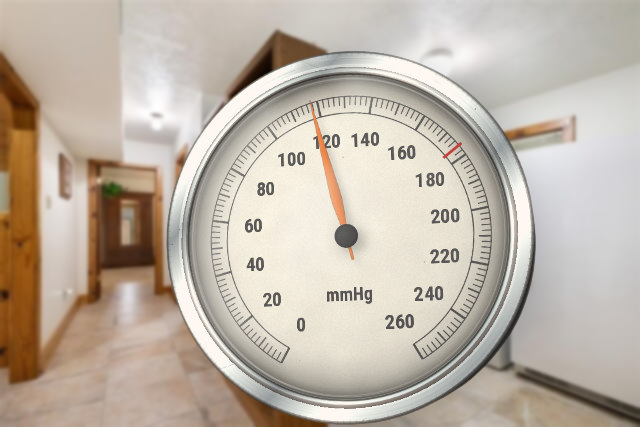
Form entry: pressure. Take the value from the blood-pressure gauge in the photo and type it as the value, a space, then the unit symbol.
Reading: 118 mmHg
